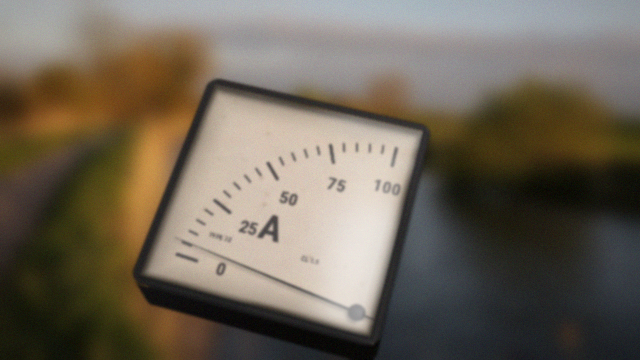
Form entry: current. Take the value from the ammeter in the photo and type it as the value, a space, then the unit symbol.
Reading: 5 A
